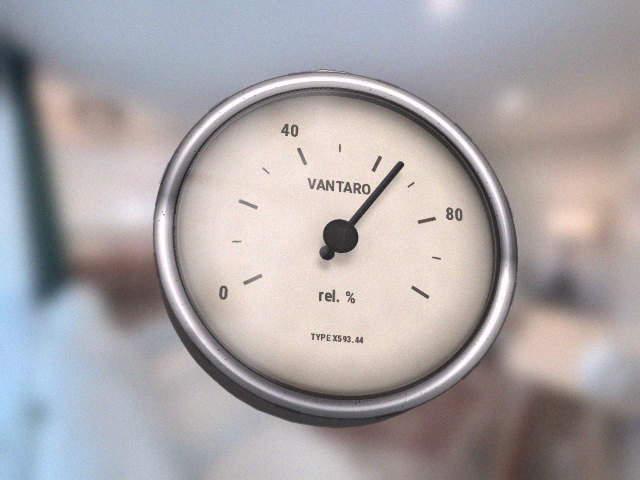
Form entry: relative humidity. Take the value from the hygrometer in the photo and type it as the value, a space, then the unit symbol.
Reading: 65 %
